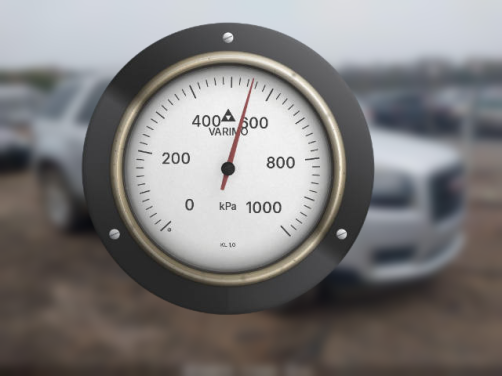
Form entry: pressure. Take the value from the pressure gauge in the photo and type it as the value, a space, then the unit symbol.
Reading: 550 kPa
